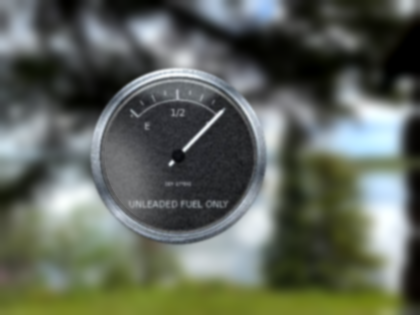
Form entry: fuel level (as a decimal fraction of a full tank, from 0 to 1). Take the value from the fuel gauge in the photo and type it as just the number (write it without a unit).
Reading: 1
